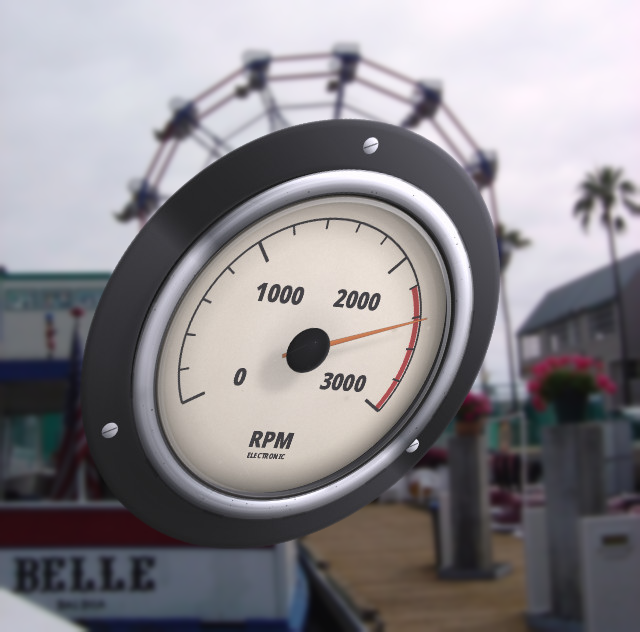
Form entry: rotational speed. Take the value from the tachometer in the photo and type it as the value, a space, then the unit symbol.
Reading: 2400 rpm
